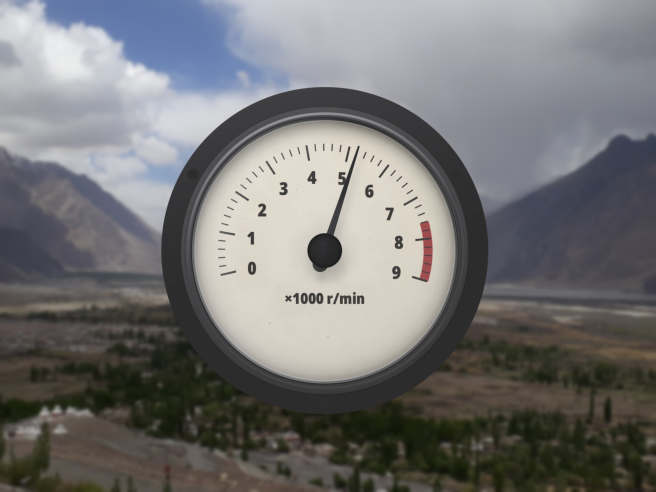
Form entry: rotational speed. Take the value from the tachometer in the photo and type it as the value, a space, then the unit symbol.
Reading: 5200 rpm
